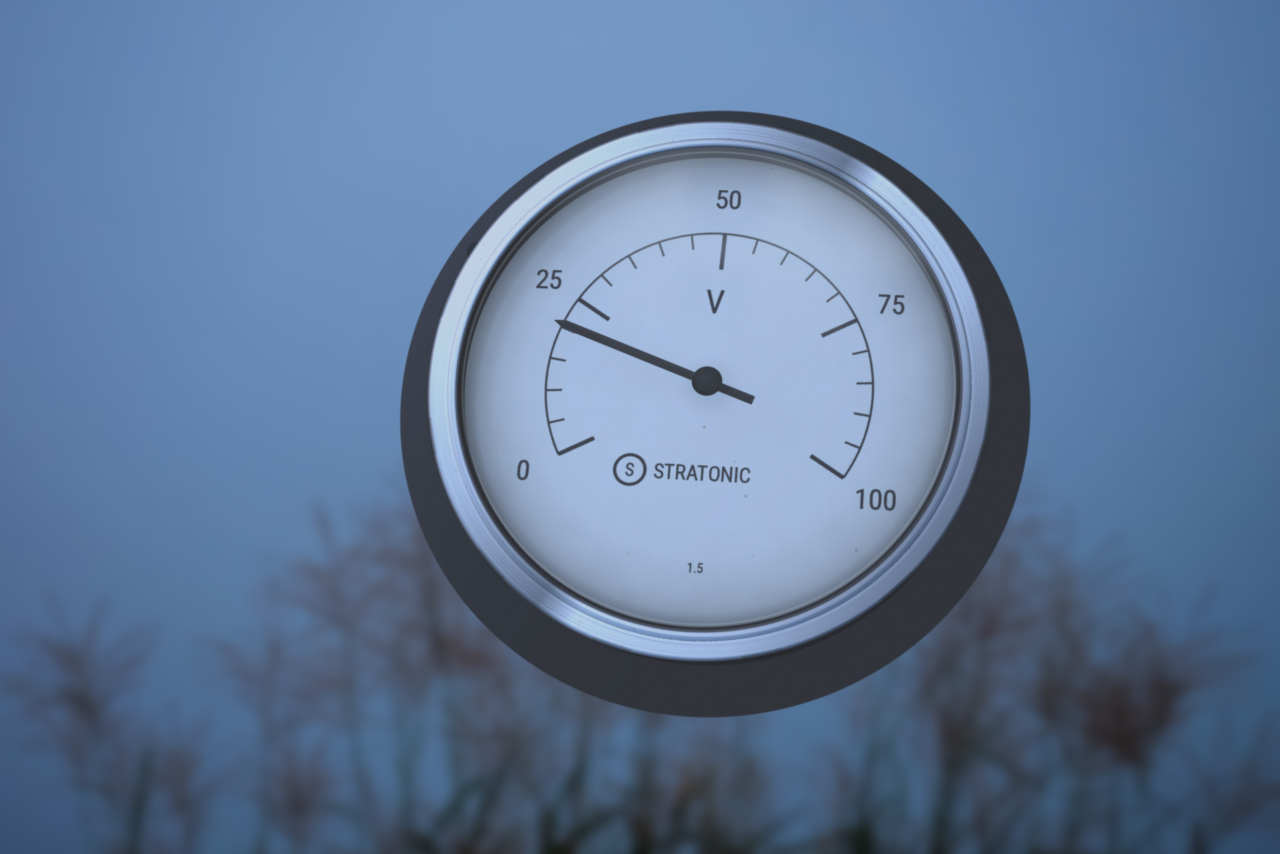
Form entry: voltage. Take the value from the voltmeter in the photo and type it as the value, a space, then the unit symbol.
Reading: 20 V
